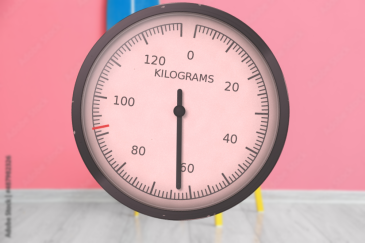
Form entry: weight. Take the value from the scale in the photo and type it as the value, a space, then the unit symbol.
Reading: 63 kg
